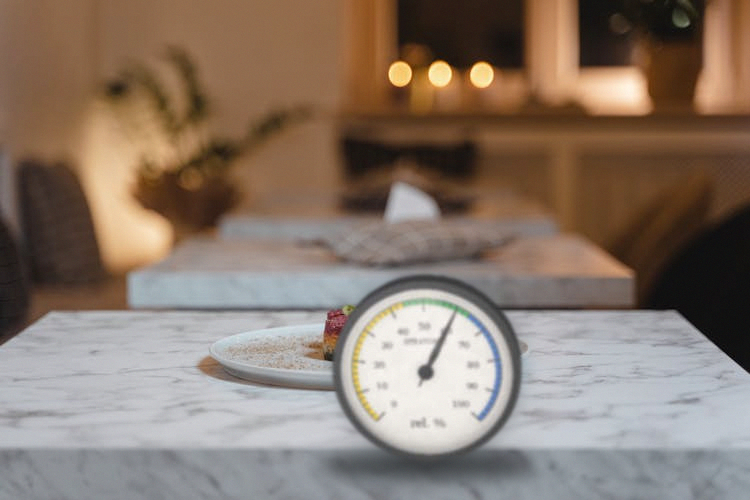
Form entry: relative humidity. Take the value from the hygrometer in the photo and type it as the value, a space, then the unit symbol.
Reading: 60 %
